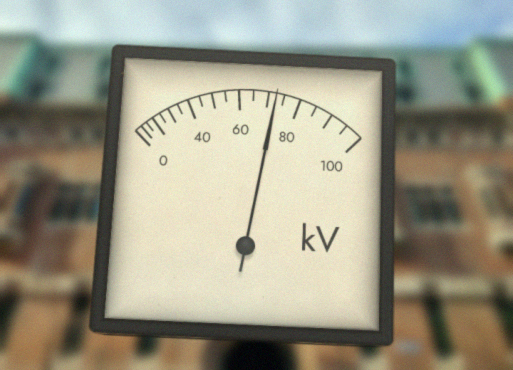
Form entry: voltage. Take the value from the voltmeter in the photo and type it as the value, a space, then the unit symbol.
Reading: 72.5 kV
